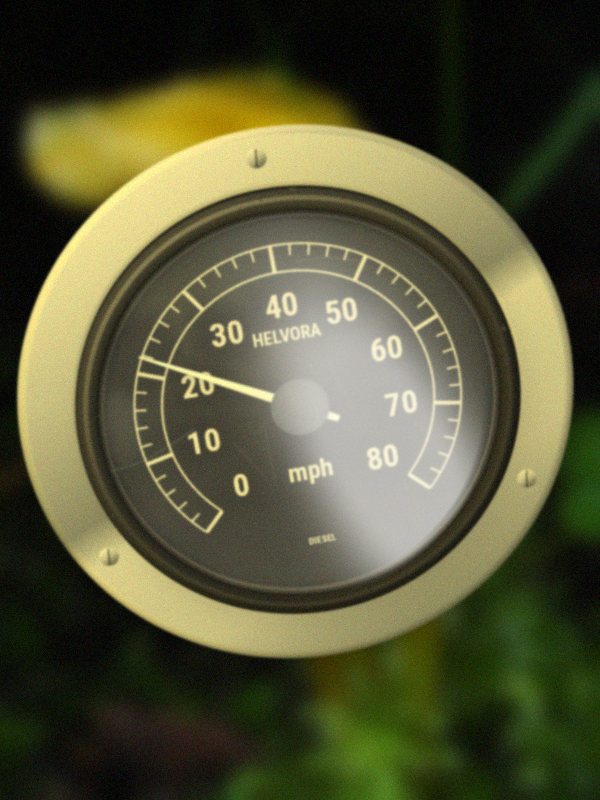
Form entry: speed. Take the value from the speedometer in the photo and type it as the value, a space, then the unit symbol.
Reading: 22 mph
